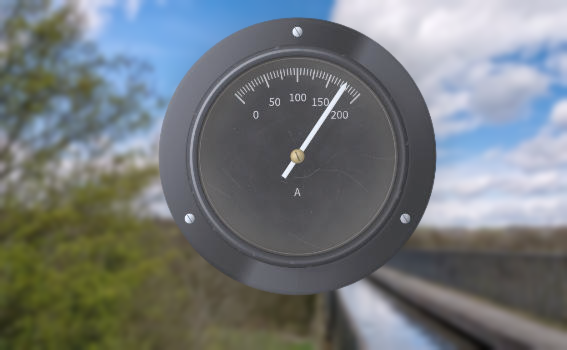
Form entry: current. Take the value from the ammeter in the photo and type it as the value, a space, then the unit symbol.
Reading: 175 A
